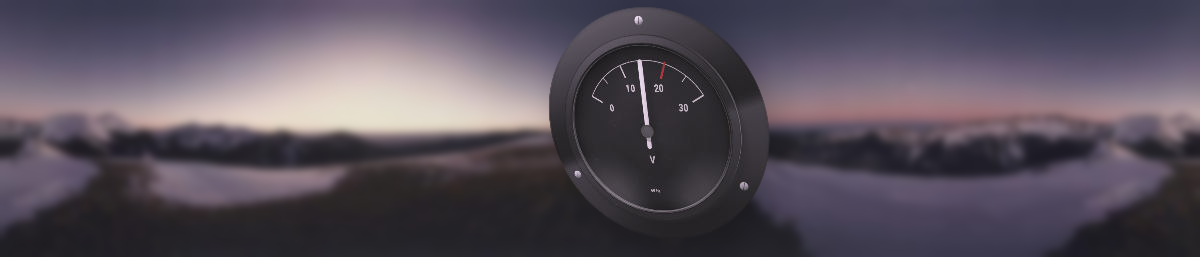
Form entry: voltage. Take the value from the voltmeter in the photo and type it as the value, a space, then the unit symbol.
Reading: 15 V
